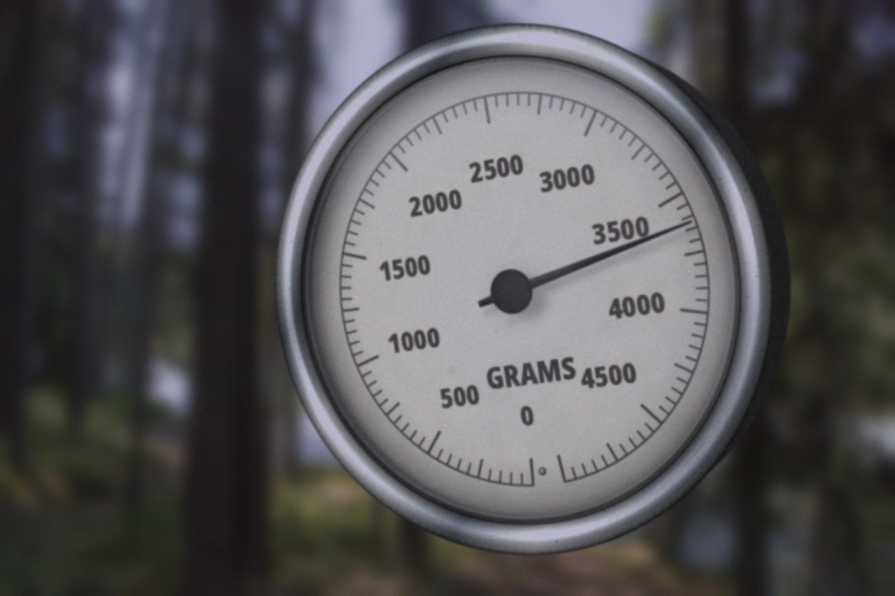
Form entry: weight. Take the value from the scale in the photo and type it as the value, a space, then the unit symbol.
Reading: 3625 g
